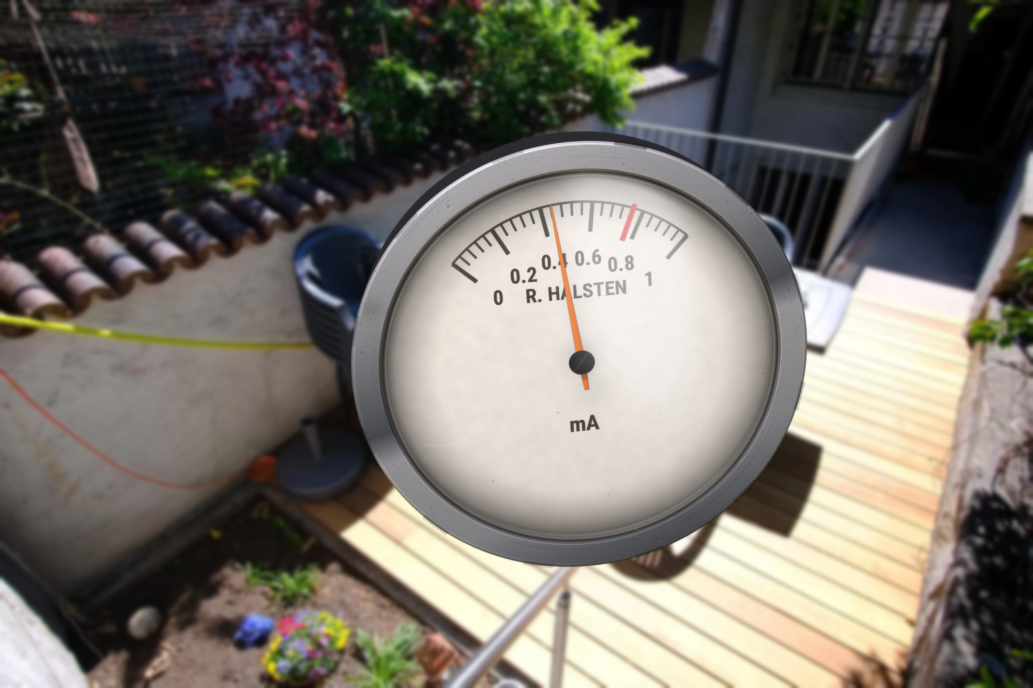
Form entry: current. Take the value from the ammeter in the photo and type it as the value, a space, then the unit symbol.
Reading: 0.44 mA
